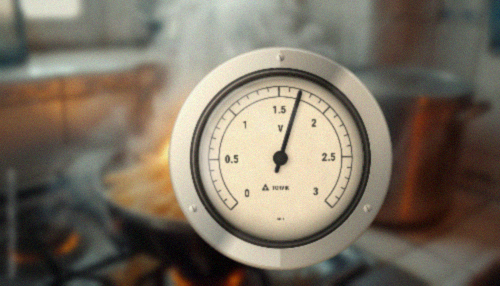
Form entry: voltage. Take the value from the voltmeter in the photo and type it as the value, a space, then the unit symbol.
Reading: 1.7 V
